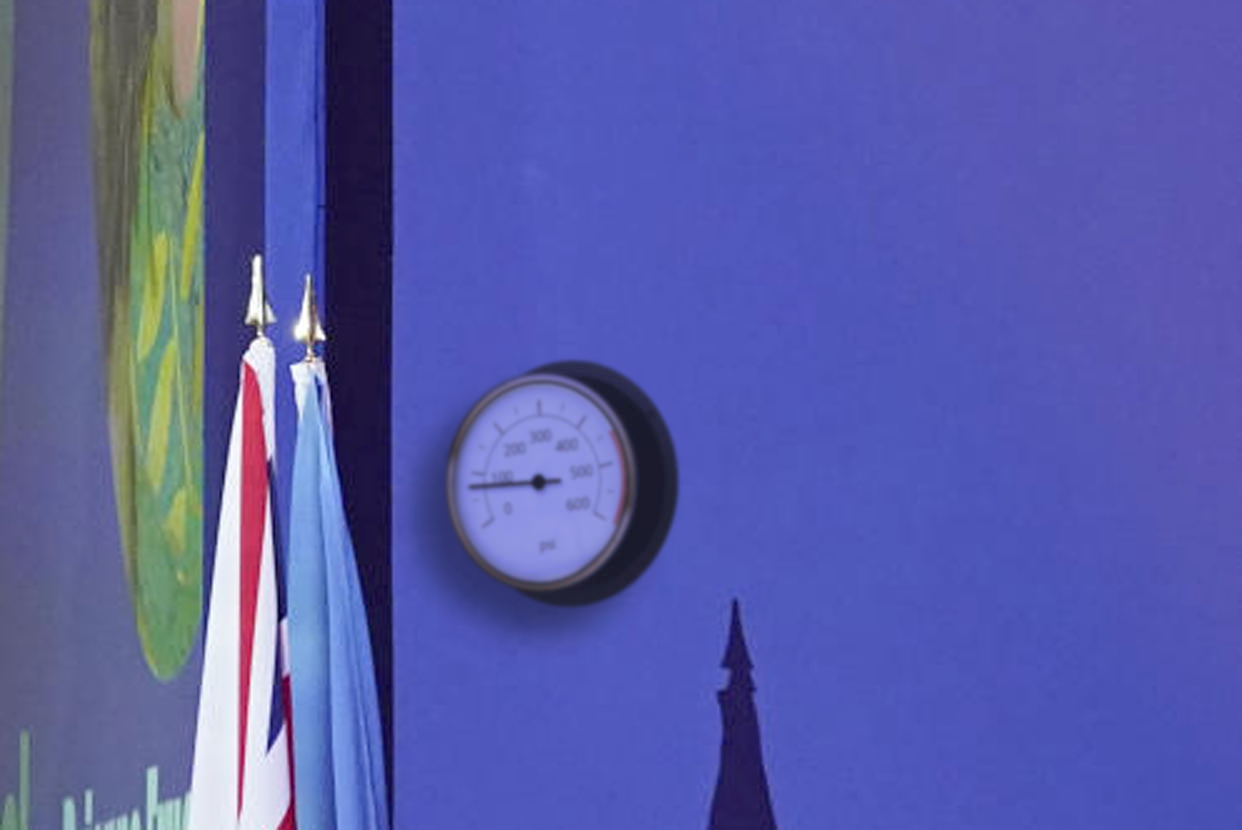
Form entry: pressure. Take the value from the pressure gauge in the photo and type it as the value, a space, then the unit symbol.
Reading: 75 psi
